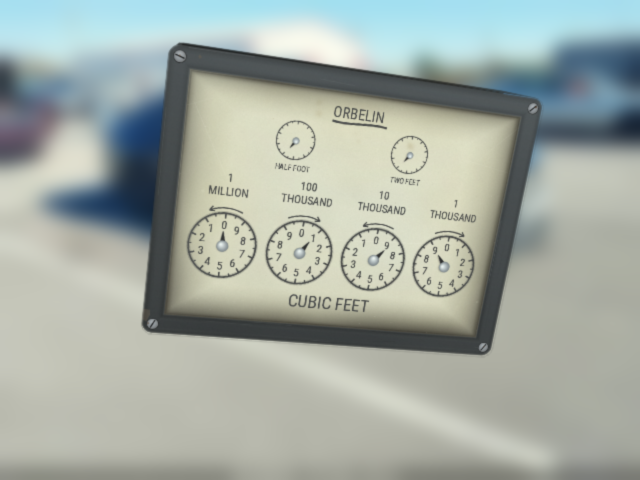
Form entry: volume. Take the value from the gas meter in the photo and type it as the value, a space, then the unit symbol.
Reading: 8900 ft³
